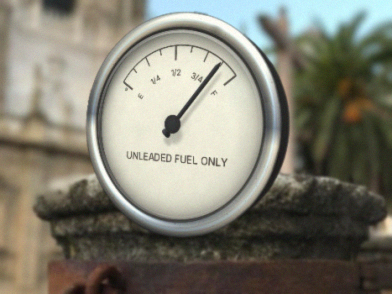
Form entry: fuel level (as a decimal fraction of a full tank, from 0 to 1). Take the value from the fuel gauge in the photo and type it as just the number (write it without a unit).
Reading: 0.875
